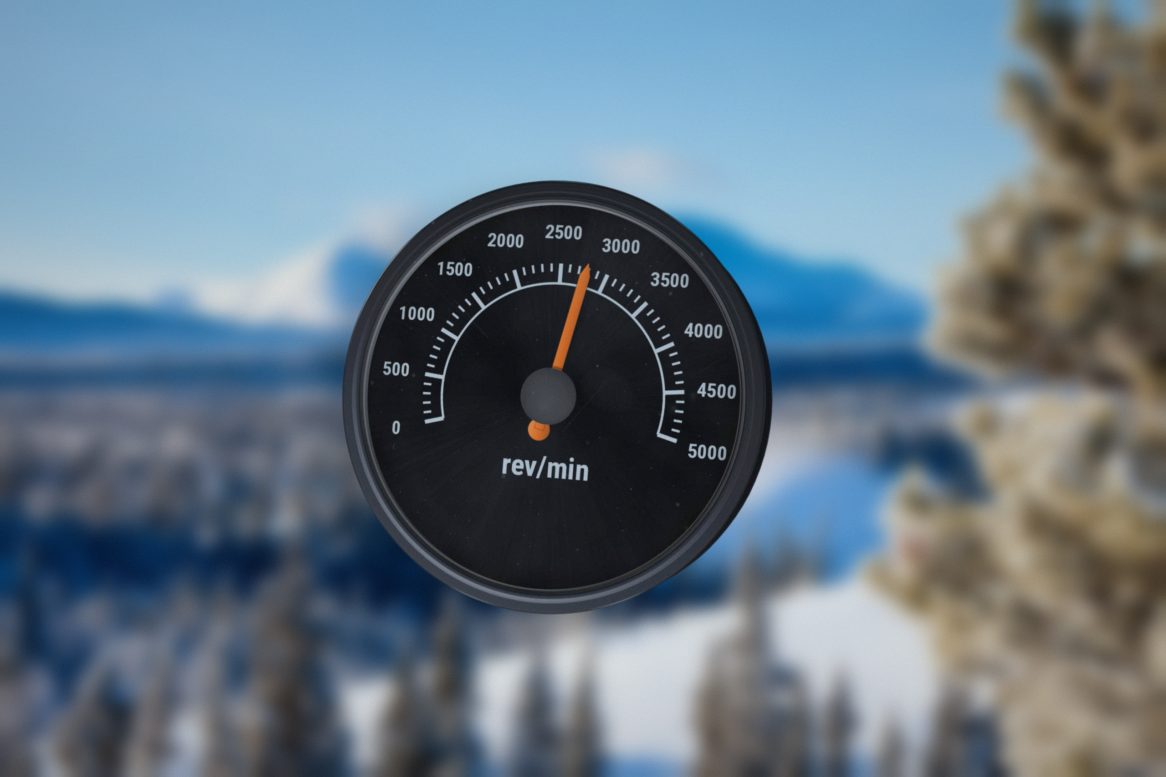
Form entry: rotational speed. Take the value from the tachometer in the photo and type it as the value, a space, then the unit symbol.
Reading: 2800 rpm
